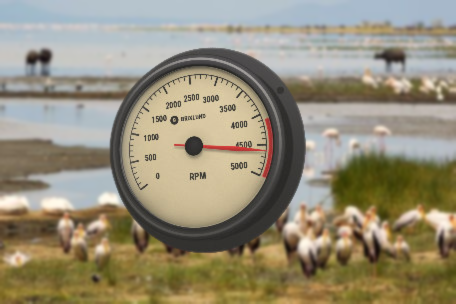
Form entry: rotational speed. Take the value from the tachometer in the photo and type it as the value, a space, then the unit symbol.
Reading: 4600 rpm
